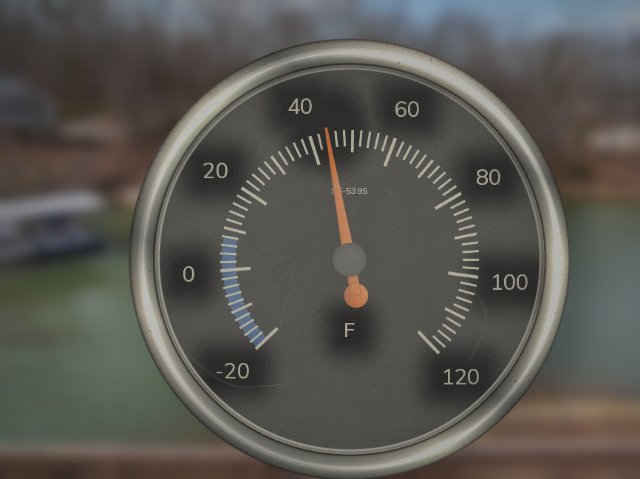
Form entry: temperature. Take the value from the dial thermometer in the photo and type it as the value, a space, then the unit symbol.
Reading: 44 °F
